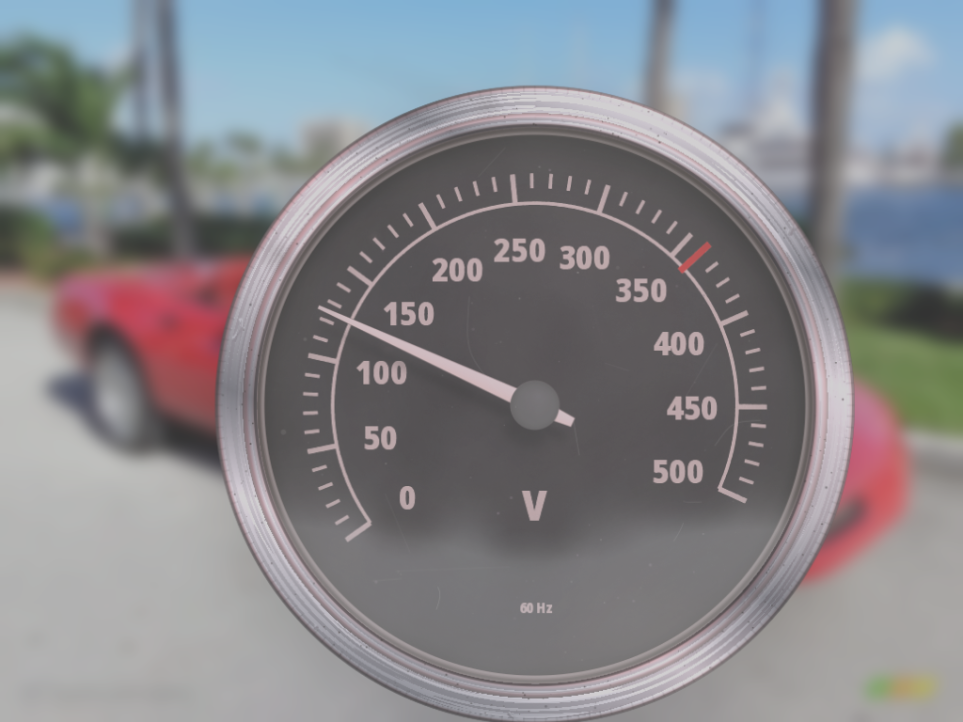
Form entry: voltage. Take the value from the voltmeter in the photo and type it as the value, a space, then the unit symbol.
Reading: 125 V
